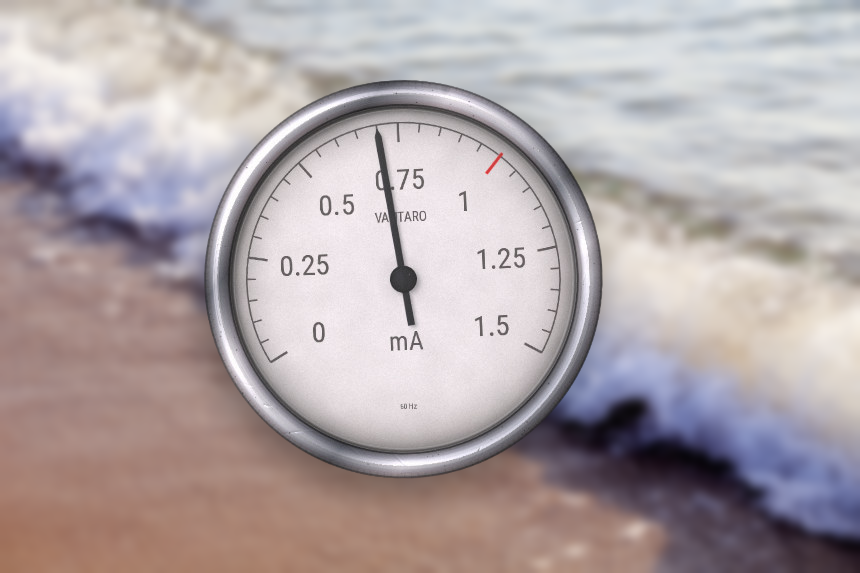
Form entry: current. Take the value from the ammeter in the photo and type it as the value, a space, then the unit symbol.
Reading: 0.7 mA
